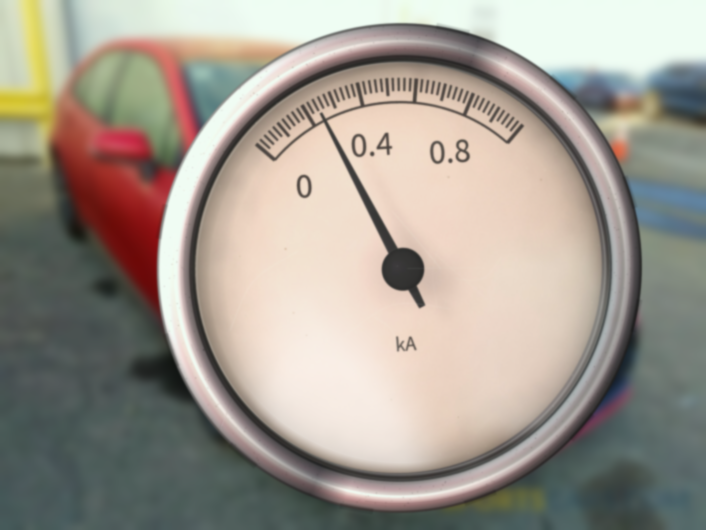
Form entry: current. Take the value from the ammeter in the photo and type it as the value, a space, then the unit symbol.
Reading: 0.24 kA
